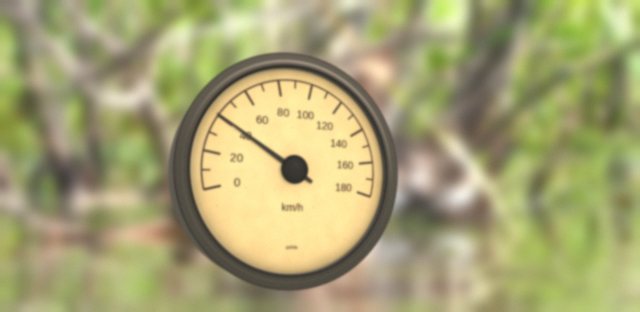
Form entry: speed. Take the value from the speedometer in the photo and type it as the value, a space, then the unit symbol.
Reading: 40 km/h
